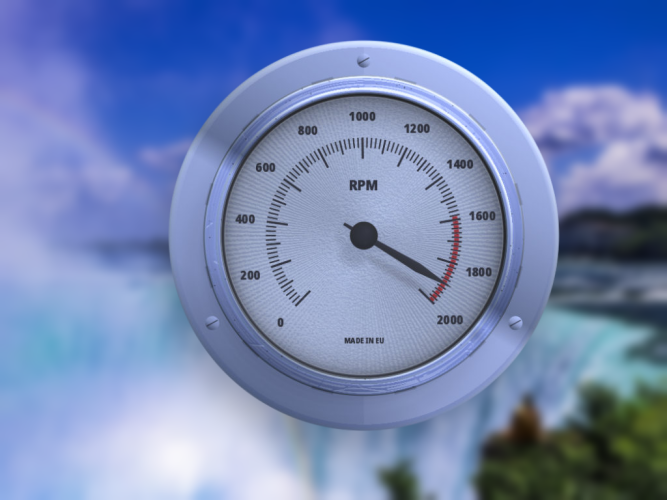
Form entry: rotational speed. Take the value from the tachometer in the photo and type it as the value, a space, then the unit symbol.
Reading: 1900 rpm
